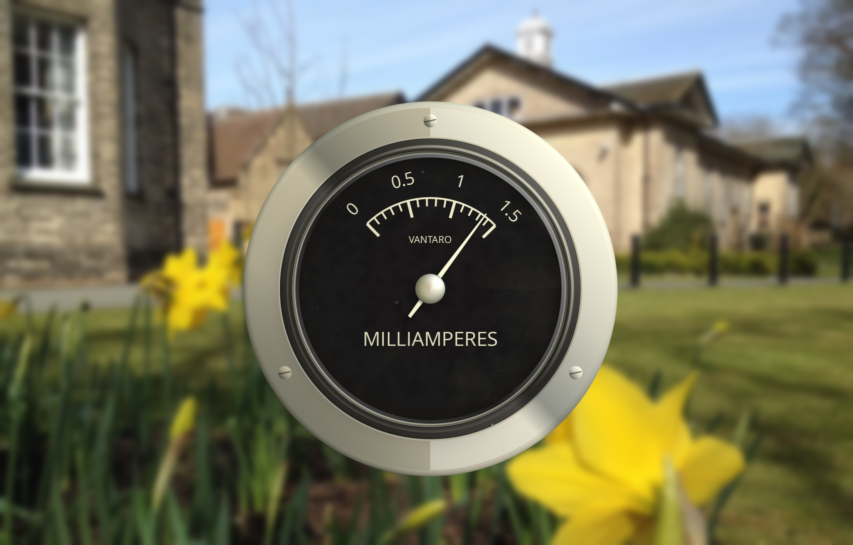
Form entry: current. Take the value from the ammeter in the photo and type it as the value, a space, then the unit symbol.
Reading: 1.35 mA
